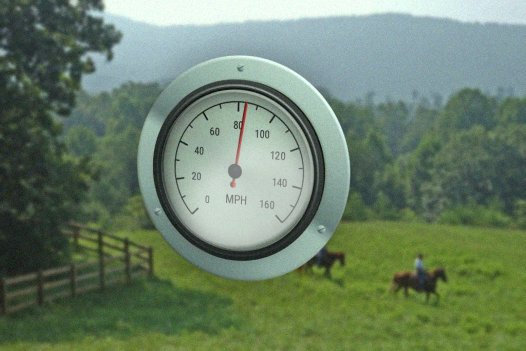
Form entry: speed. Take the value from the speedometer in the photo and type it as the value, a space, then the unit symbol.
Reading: 85 mph
